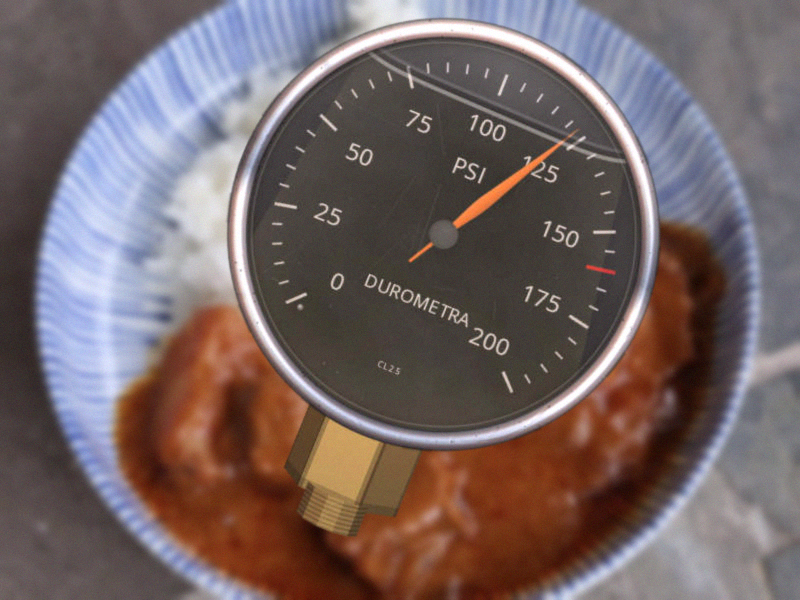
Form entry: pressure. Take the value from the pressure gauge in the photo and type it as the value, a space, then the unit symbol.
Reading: 122.5 psi
